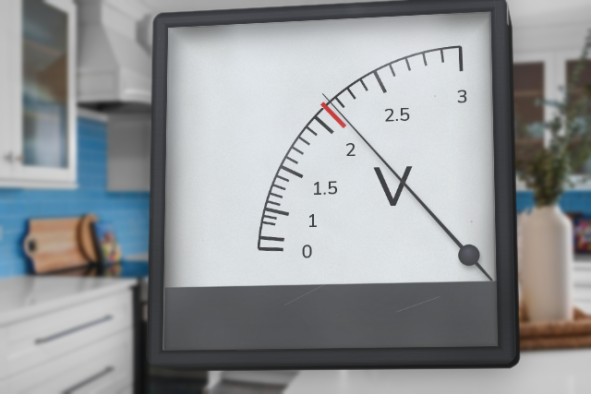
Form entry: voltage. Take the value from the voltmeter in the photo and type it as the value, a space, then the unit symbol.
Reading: 2.15 V
